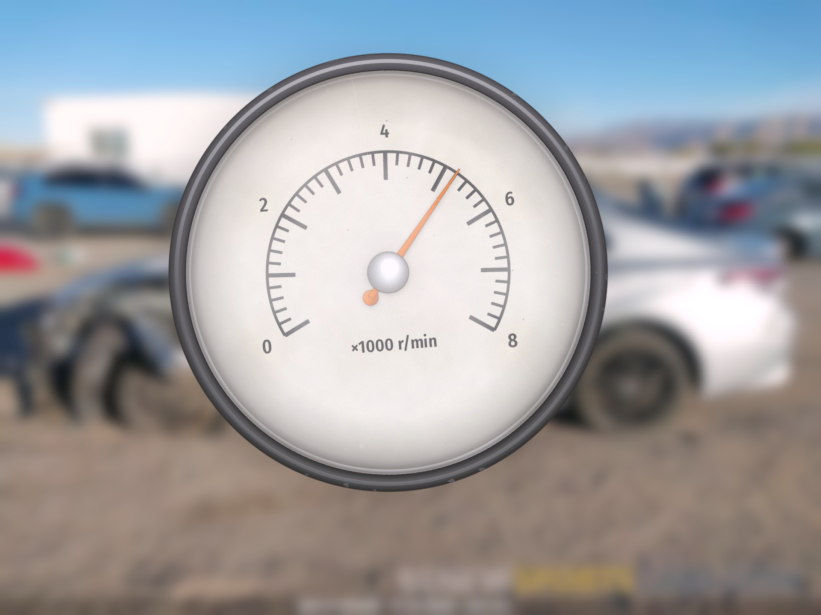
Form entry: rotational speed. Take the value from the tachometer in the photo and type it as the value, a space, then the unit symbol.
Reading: 5200 rpm
